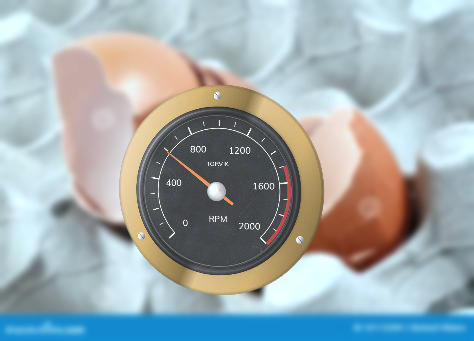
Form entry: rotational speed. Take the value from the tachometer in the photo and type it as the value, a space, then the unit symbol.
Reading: 600 rpm
